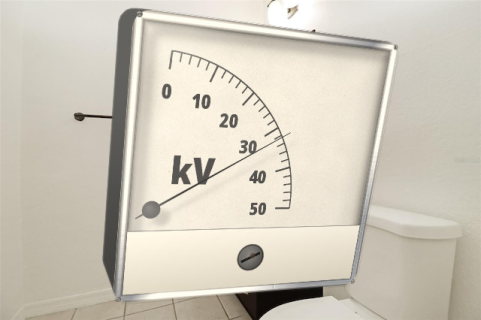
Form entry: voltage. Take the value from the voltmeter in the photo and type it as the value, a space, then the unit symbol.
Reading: 32 kV
